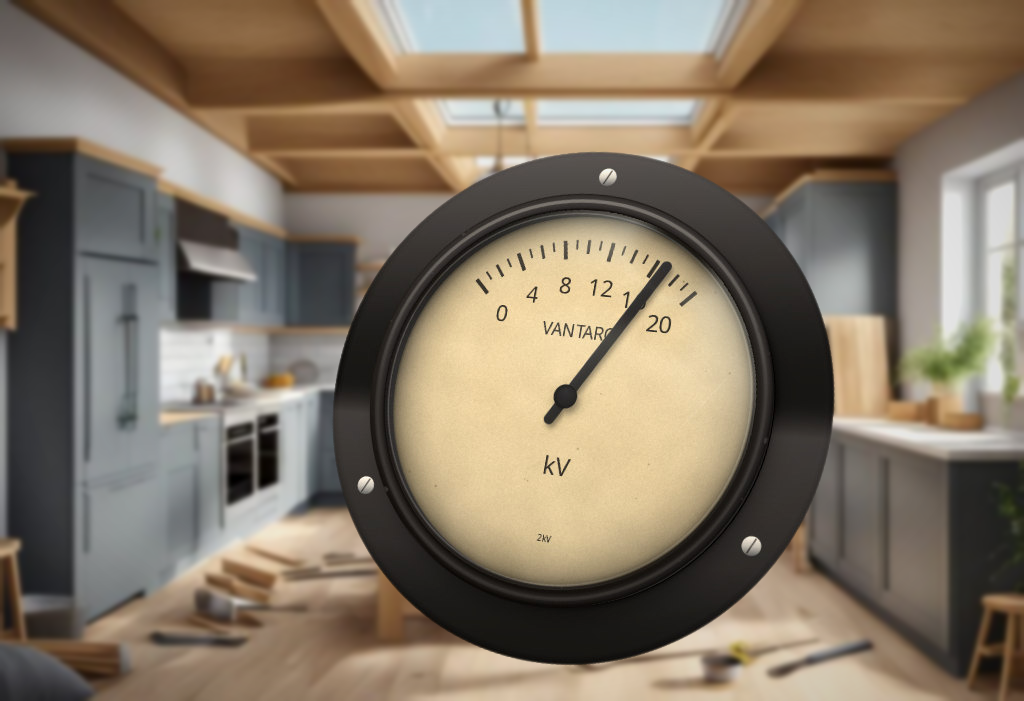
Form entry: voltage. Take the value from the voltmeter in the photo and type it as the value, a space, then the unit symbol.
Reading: 17 kV
